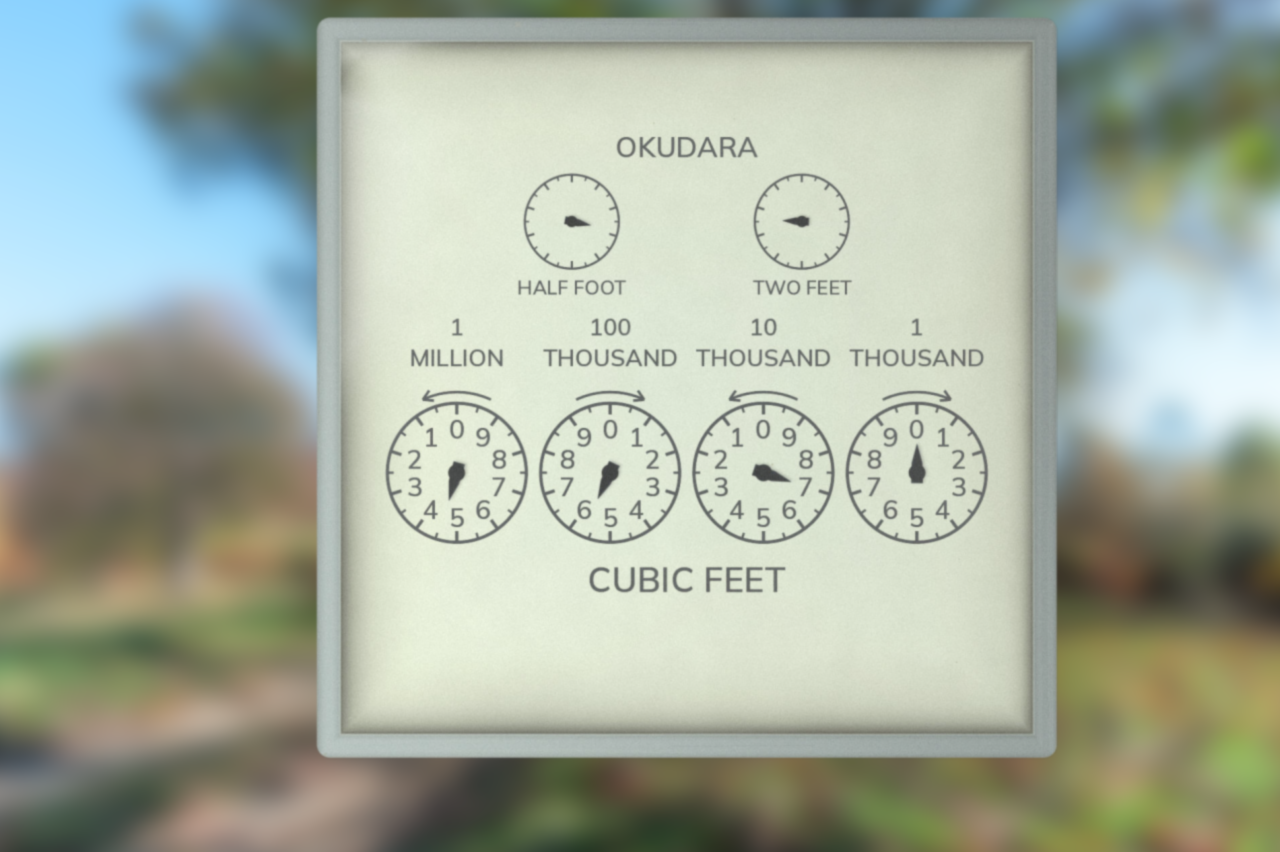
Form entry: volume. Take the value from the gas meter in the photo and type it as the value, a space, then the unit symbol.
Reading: 457000 ft³
